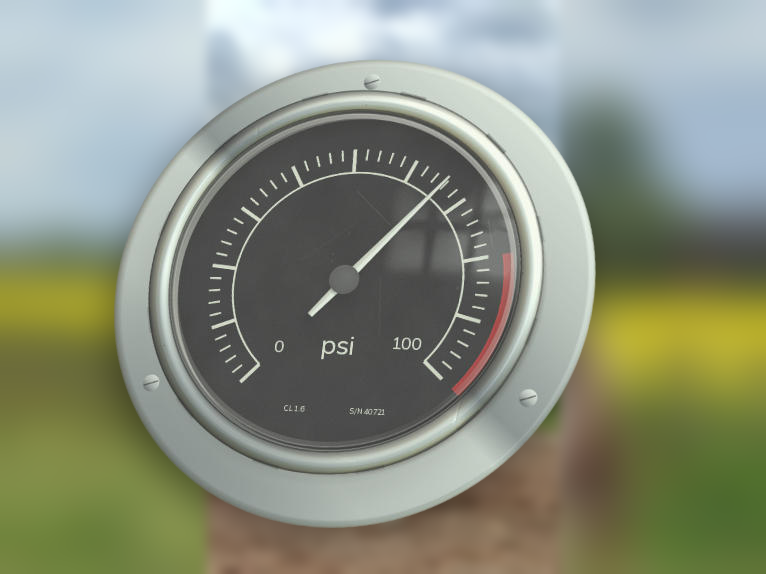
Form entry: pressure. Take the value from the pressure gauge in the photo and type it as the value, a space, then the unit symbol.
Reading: 66 psi
